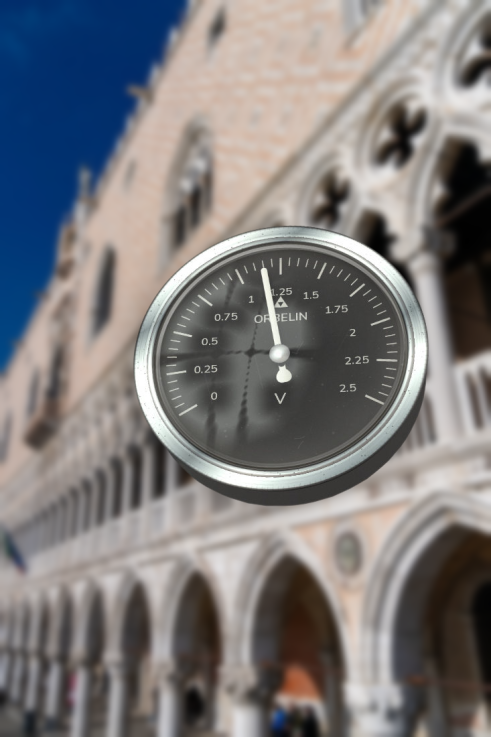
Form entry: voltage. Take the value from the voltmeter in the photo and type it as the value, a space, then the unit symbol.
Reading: 1.15 V
